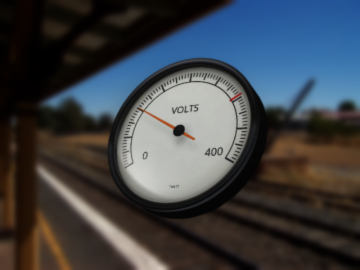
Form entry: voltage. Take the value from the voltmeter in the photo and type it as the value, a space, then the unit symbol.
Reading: 100 V
